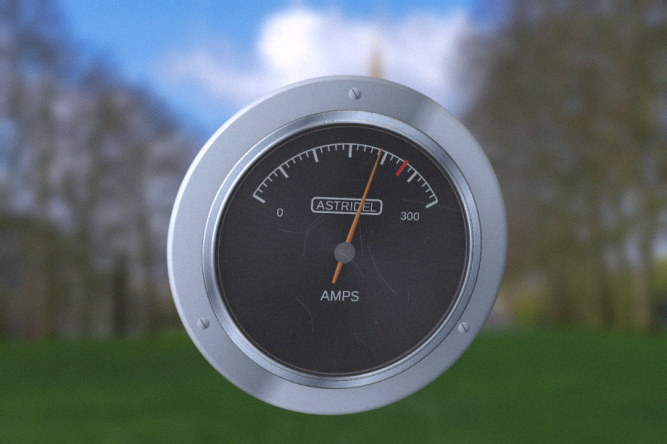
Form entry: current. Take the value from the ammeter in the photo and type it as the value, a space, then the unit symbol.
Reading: 190 A
